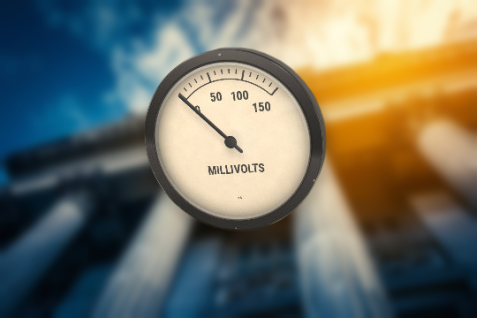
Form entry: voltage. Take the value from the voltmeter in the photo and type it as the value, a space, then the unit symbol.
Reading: 0 mV
